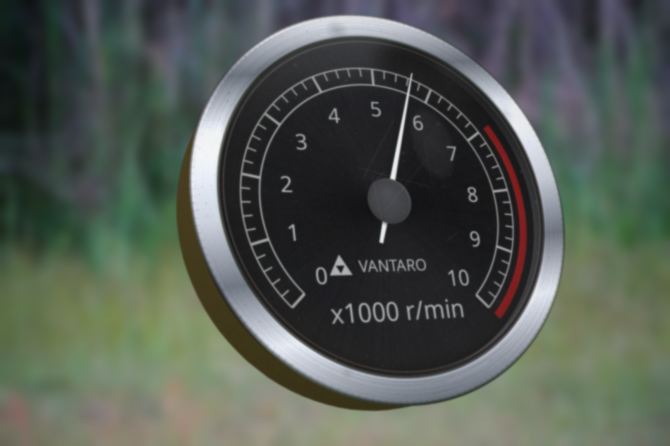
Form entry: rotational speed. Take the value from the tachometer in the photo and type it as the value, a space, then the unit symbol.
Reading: 5600 rpm
